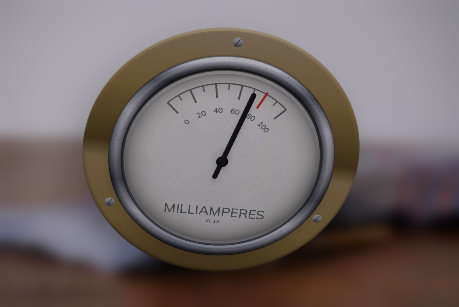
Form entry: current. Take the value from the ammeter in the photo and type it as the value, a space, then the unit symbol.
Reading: 70 mA
